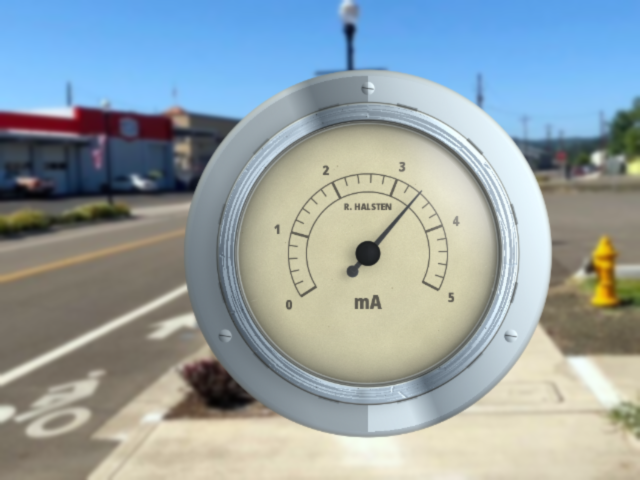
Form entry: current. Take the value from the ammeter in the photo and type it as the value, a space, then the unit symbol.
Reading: 3.4 mA
